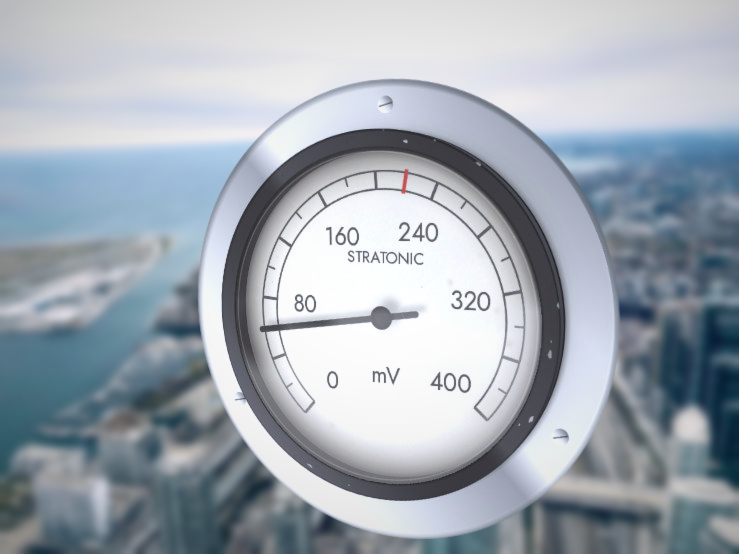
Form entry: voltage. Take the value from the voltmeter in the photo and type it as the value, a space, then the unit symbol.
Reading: 60 mV
